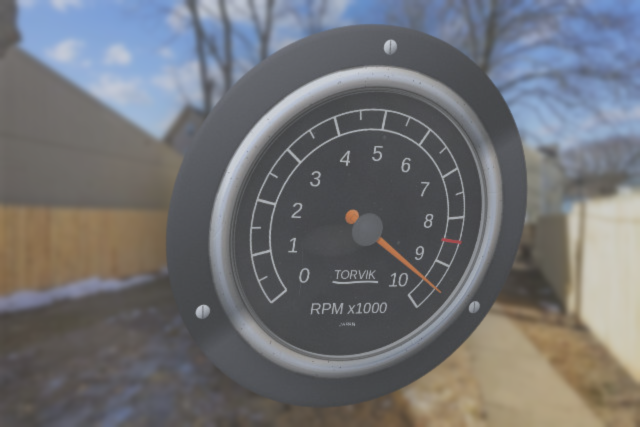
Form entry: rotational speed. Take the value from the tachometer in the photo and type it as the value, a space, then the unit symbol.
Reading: 9500 rpm
